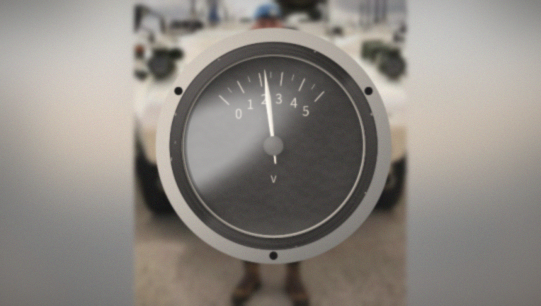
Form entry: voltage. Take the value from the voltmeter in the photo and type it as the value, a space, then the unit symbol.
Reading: 2.25 V
